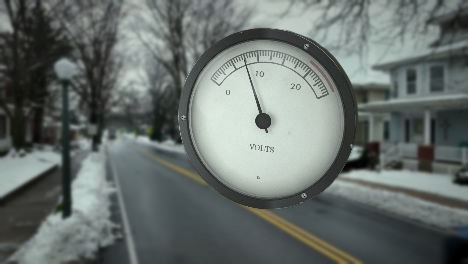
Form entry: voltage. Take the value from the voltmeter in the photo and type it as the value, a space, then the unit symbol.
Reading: 7.5 V
